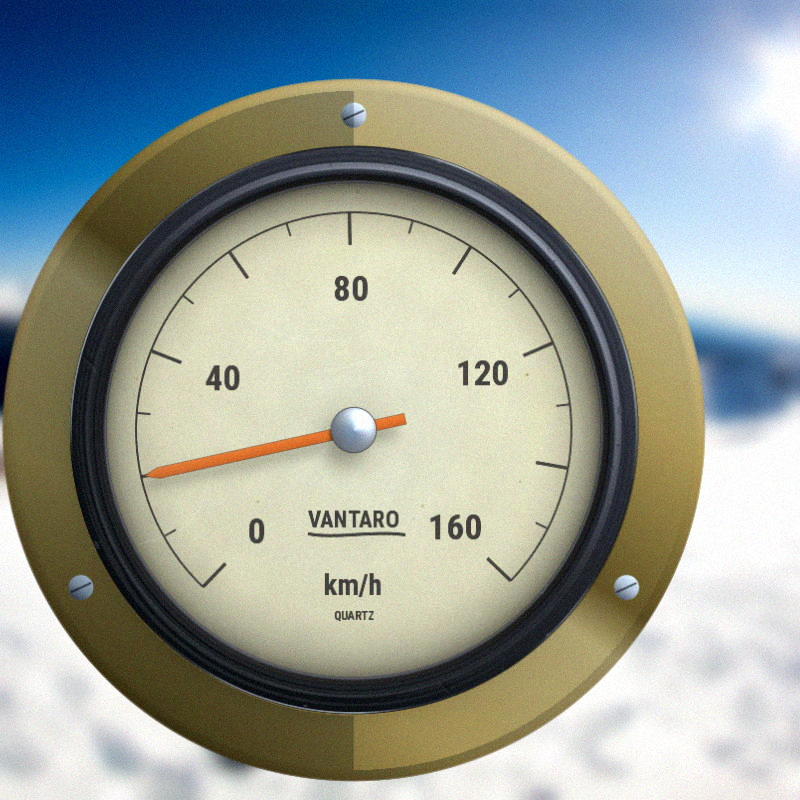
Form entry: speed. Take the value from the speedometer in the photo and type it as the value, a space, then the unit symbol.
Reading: 20 km/h
